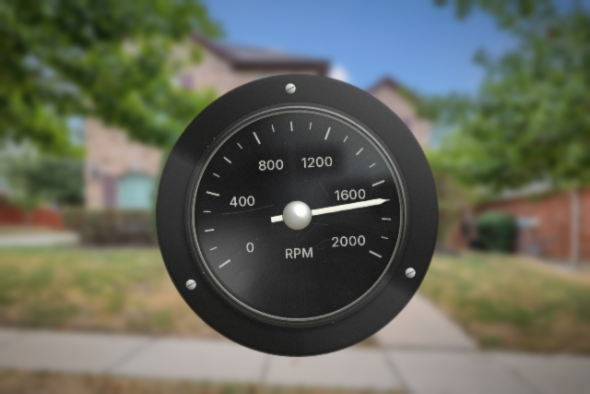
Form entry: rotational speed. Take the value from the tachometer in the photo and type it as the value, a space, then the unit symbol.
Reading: 1700 rpm
